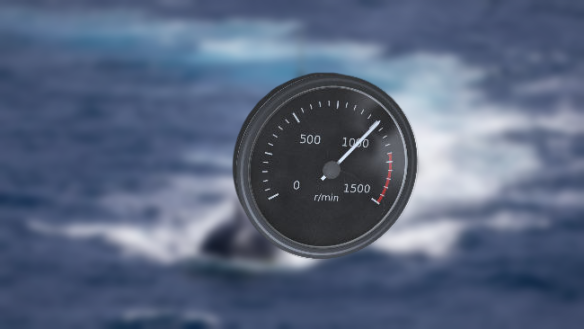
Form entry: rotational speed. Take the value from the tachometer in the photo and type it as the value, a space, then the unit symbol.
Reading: 1000 rpm
